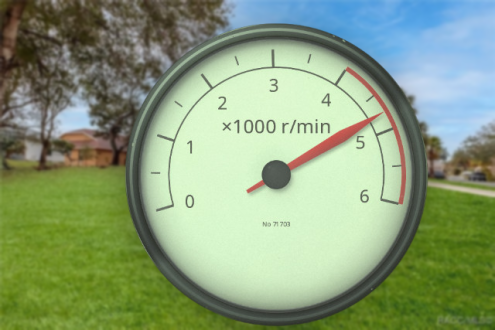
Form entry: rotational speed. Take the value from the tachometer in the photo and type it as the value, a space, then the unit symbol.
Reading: 4750 rpm
